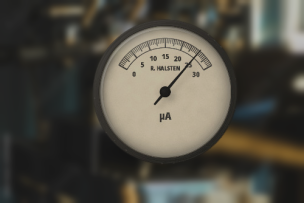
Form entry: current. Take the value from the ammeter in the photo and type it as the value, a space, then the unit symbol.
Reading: 25 µA
